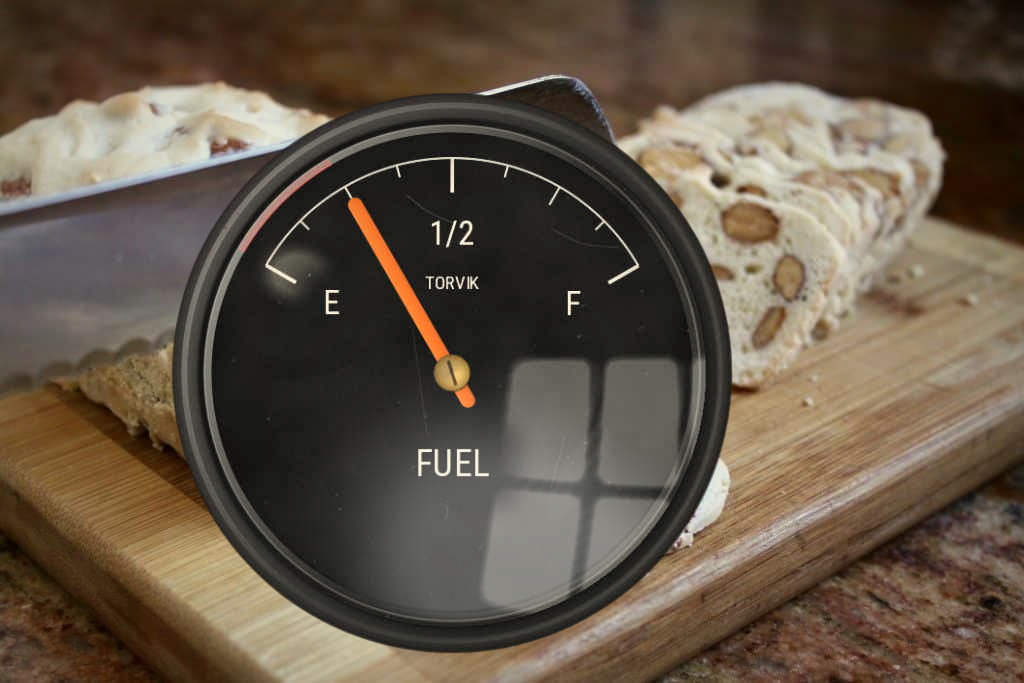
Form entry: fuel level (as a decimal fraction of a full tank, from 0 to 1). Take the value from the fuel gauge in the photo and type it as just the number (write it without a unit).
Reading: 0.25
